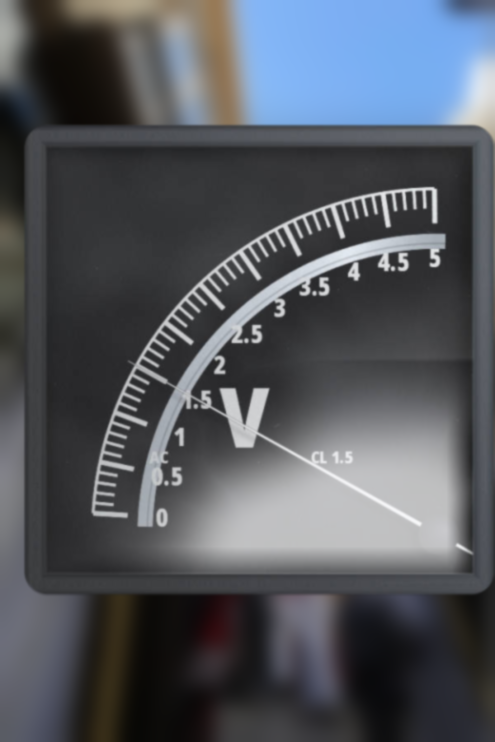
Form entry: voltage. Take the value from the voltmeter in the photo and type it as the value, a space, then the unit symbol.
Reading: 1.5 V
